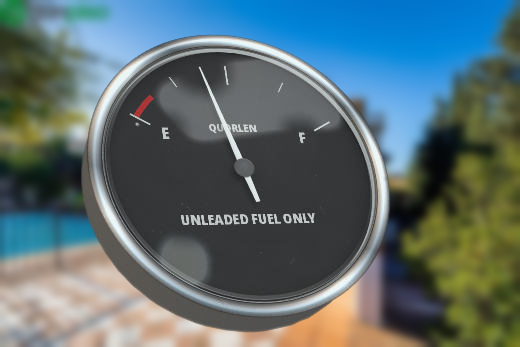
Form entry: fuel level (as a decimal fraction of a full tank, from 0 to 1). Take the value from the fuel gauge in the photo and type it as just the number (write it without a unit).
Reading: 0.375
